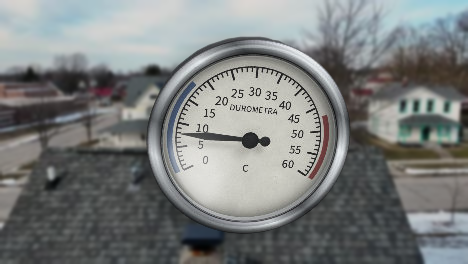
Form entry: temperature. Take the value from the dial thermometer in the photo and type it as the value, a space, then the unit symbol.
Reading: 8 °C
